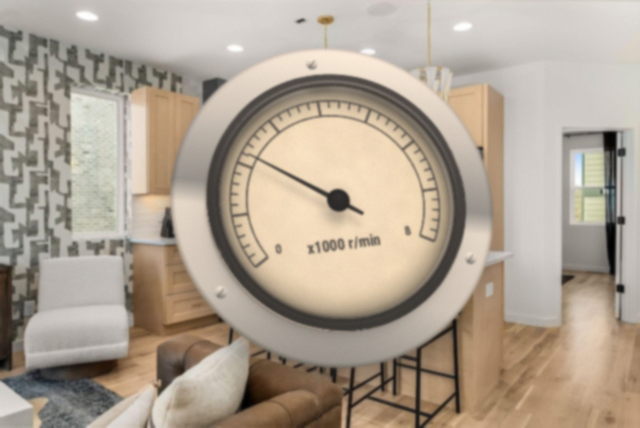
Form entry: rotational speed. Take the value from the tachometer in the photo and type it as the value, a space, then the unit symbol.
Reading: 2200 rpm
